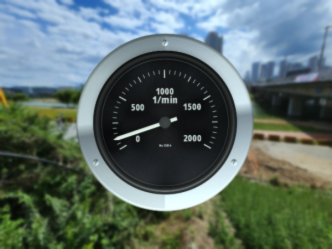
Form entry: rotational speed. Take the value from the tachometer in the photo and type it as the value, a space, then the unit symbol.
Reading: 100 rpm
